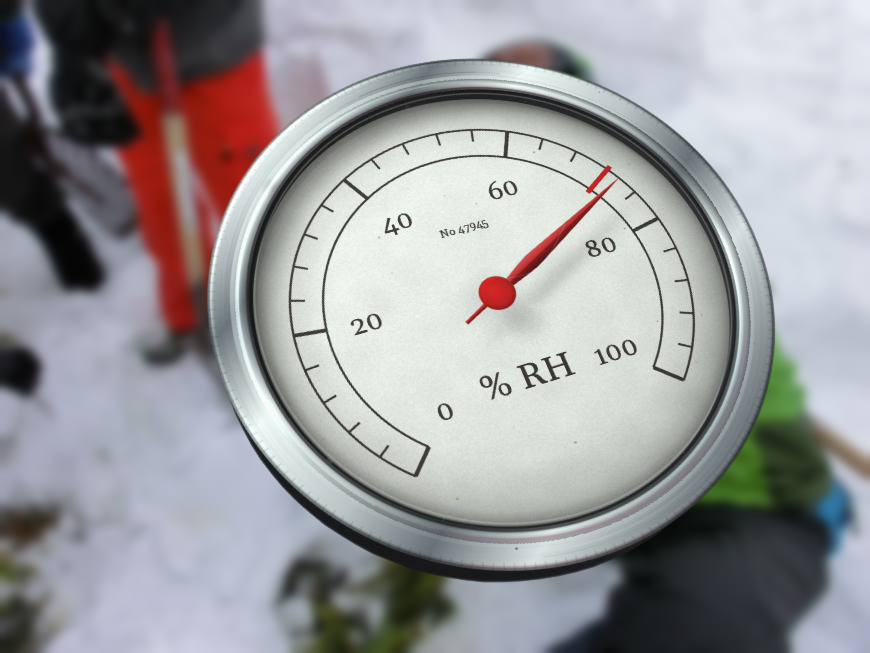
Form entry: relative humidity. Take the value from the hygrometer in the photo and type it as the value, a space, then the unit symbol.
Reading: 74 %
